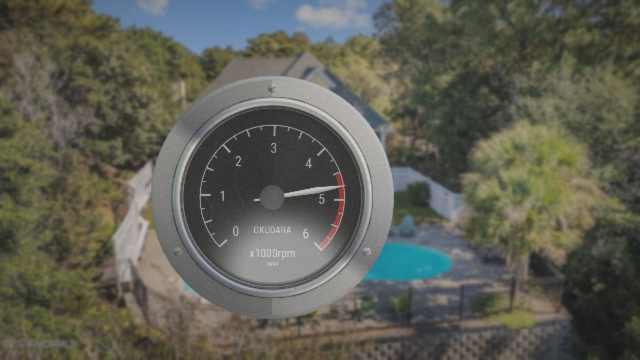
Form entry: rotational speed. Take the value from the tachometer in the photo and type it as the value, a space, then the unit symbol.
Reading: 4750 rpm
